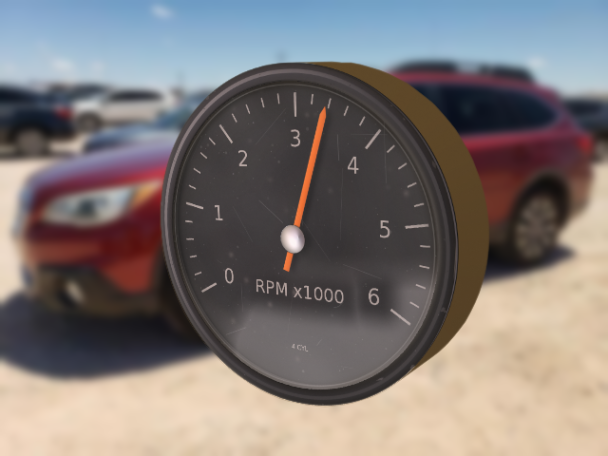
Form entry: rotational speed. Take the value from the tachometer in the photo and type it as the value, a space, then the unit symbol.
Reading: 3400 rpm
